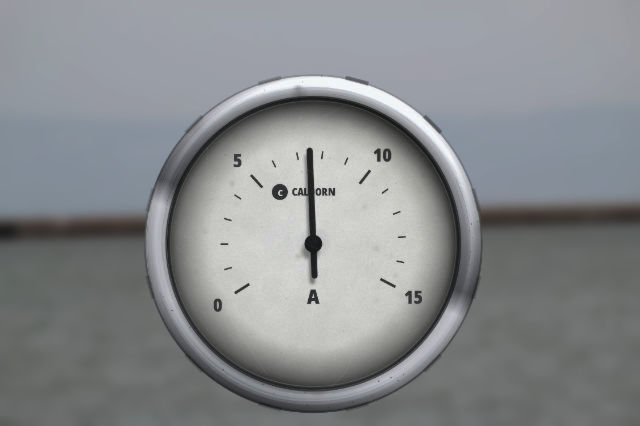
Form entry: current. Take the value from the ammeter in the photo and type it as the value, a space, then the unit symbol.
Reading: 7.5 A
